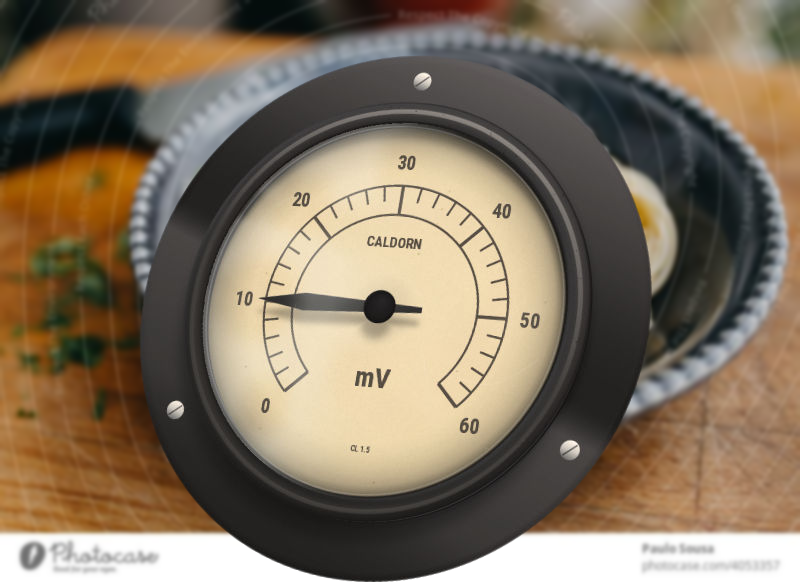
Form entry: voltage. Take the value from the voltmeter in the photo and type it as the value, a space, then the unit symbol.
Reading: 10 mV
